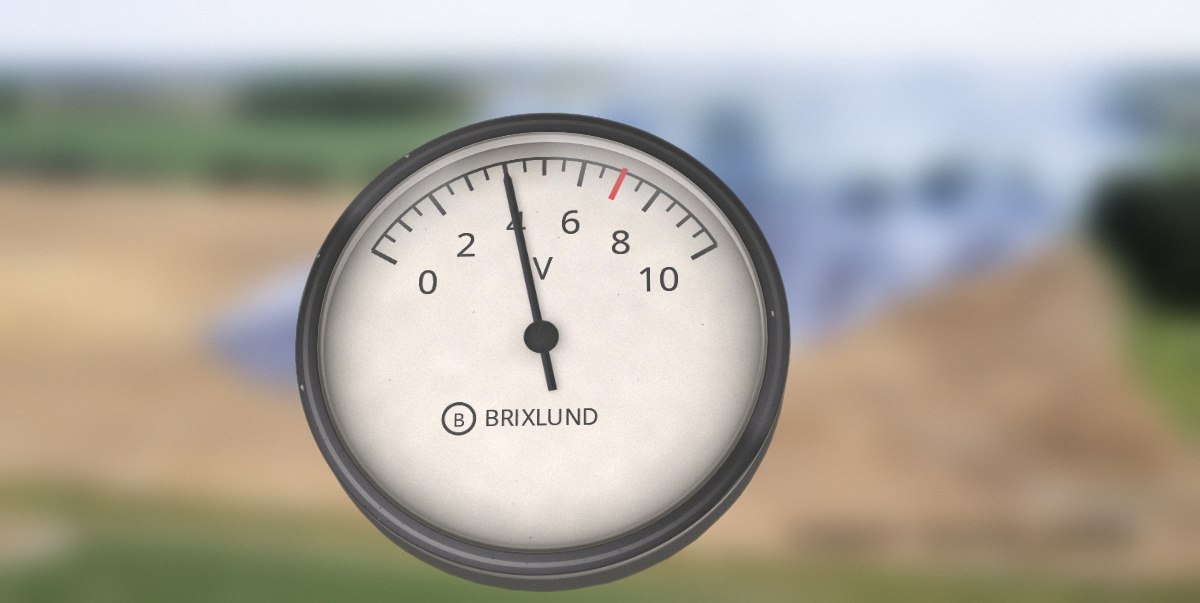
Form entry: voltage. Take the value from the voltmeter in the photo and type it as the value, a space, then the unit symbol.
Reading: 4 V
